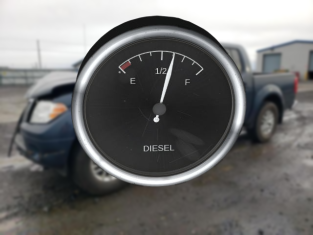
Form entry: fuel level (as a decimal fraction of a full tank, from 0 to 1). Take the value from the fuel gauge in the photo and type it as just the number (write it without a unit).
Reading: 0.625
